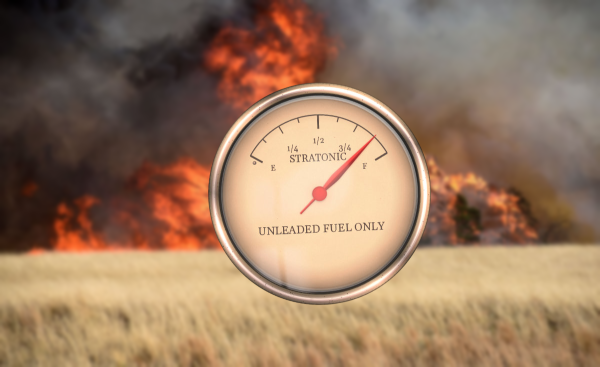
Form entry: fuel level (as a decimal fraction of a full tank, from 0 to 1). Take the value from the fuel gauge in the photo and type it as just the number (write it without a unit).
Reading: 0.875
